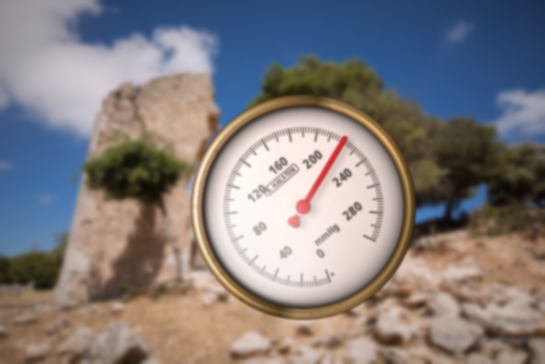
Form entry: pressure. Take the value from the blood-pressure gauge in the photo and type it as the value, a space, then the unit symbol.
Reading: 220 mmHg
